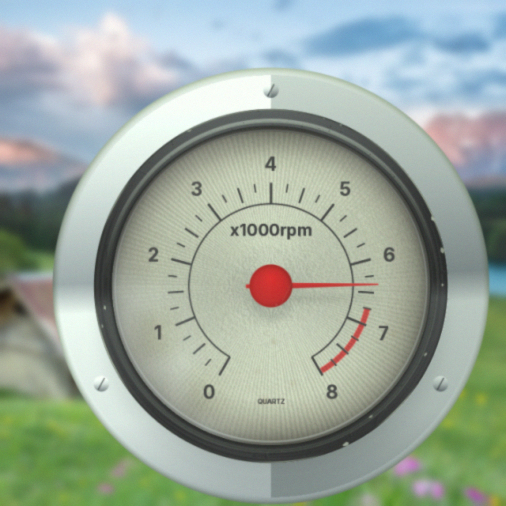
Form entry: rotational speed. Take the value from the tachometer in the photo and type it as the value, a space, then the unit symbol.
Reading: 6375 rpm
